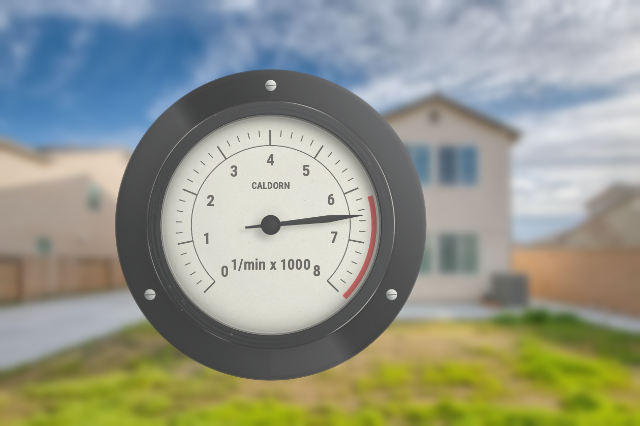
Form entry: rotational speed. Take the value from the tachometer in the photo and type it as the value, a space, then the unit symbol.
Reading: 6500 rpm
